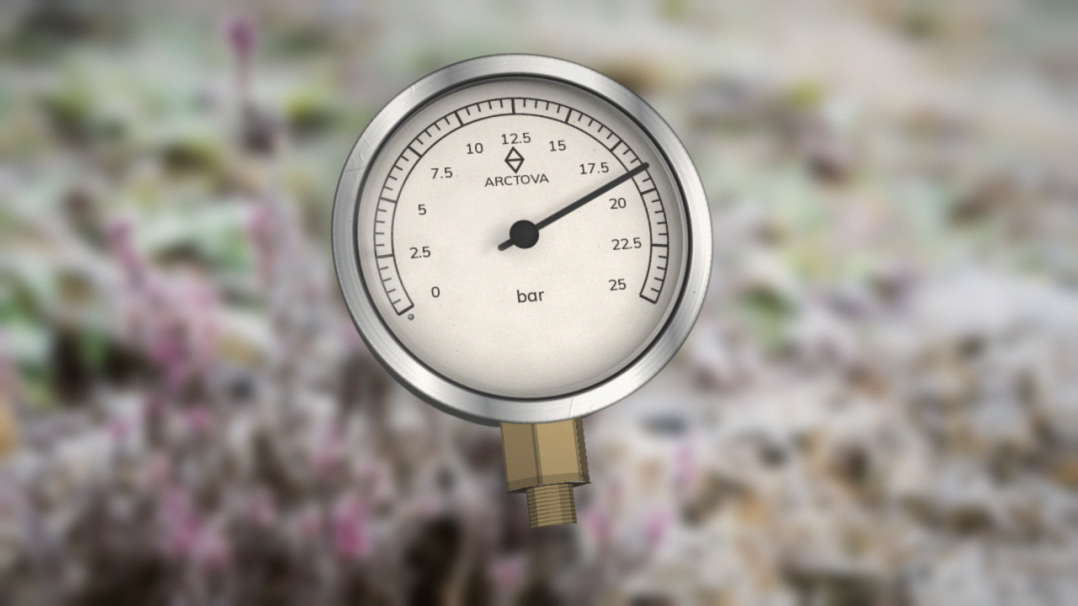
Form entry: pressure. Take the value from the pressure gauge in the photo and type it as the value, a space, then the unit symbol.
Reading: 19 bar
